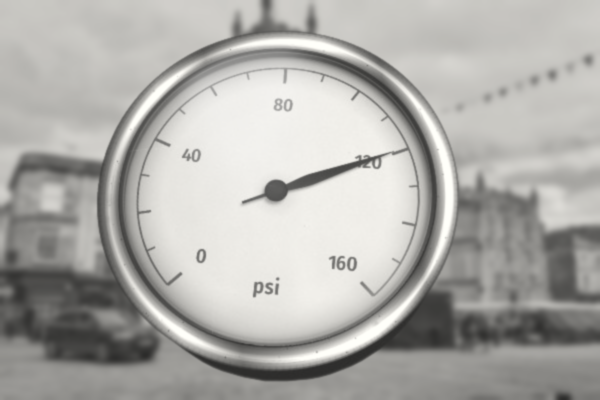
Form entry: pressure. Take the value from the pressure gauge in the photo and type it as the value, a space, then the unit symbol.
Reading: 120 psi
